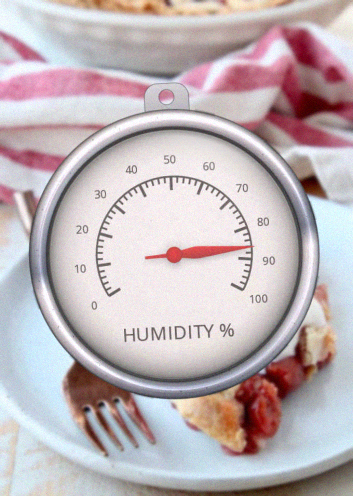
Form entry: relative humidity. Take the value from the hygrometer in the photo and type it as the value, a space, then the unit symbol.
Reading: 86 %
